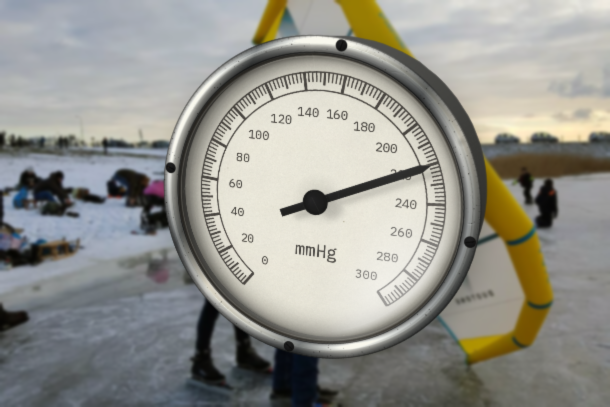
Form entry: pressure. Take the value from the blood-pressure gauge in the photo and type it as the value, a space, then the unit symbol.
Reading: 220 mmHg
